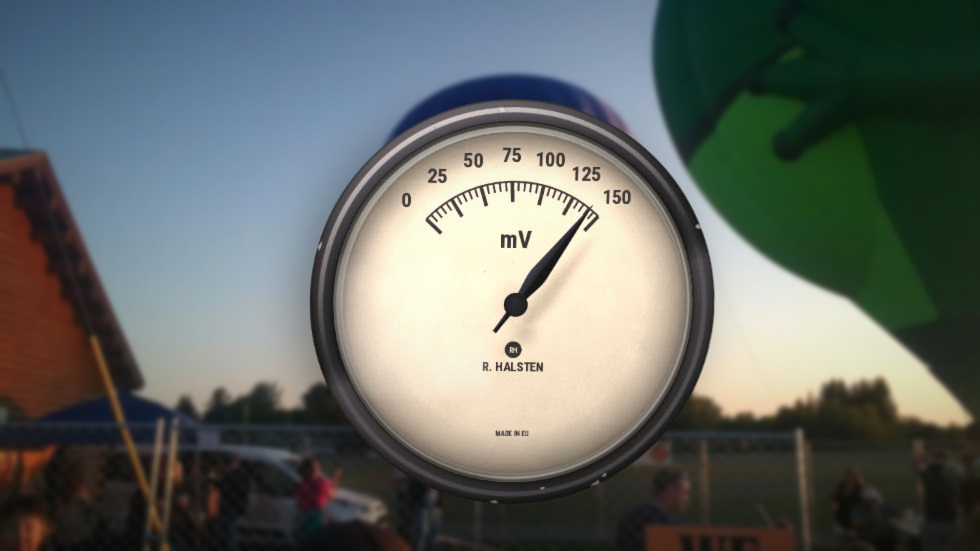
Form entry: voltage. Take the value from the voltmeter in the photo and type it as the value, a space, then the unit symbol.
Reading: 140 mV
